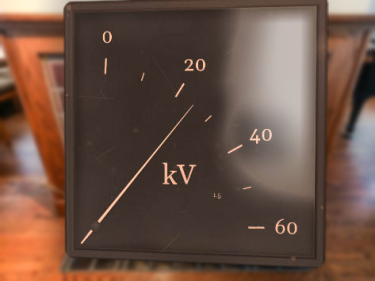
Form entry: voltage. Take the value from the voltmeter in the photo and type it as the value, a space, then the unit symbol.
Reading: 25 kV
